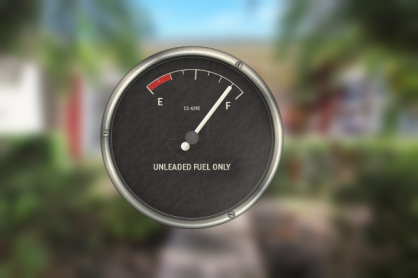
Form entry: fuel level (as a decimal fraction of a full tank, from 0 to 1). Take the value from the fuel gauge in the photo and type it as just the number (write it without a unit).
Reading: 0.875
